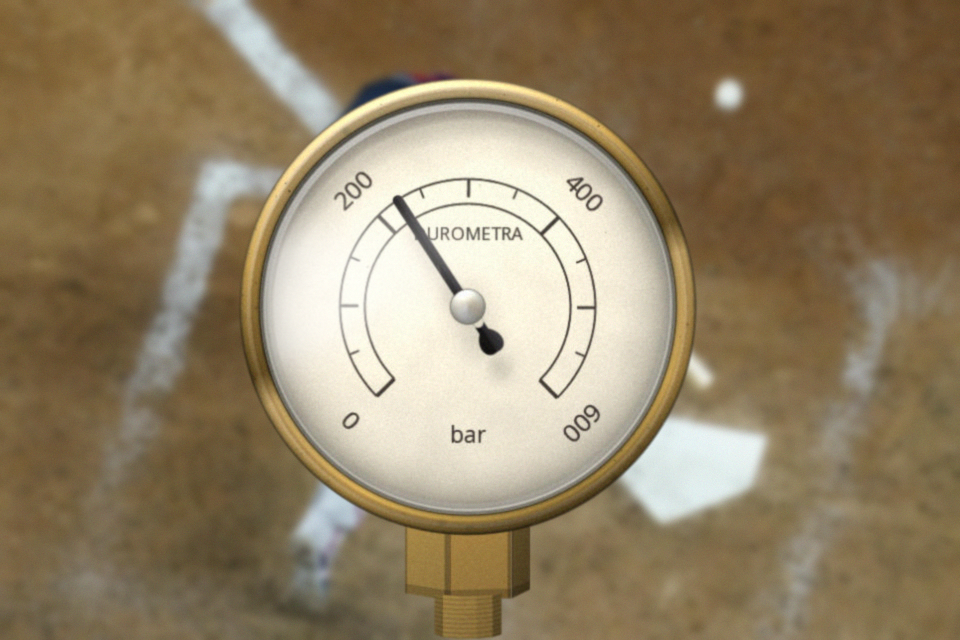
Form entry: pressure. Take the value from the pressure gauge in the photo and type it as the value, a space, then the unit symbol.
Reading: 225 bar
